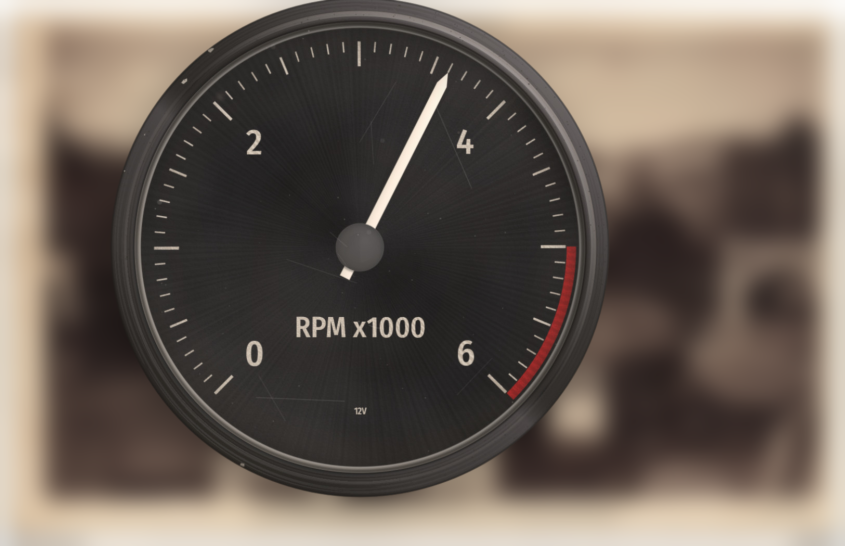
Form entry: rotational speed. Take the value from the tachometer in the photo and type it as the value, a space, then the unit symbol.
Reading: 3600 rpm
